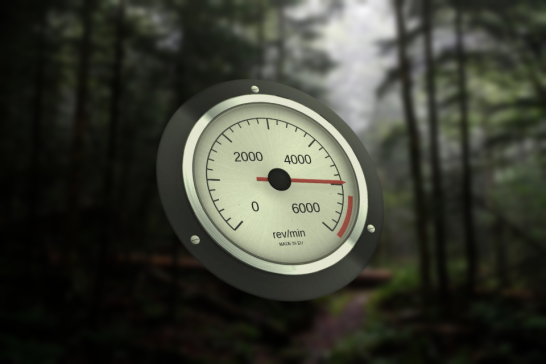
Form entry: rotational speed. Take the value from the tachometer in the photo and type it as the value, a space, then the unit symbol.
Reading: 5000 rpm
